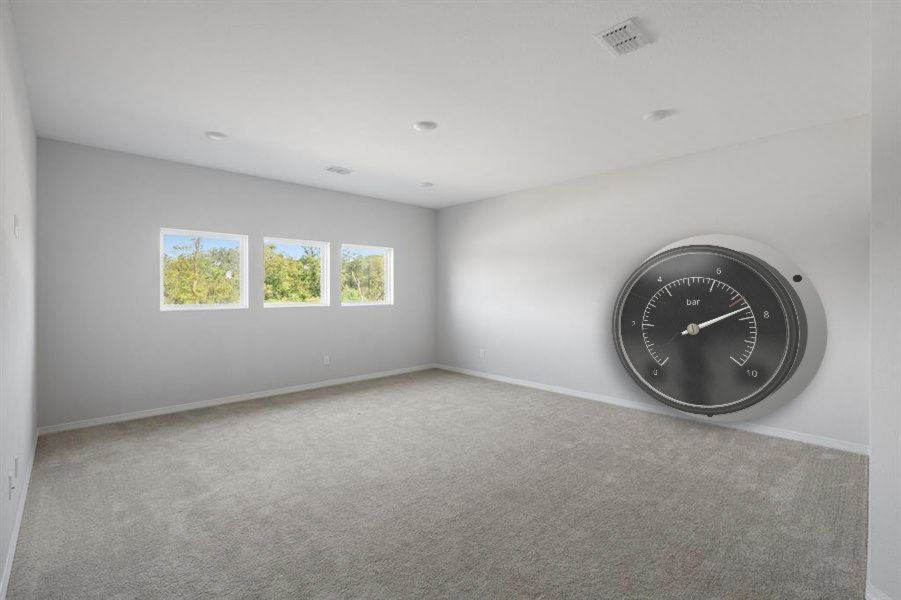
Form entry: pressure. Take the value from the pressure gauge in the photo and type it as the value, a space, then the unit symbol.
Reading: 7.6 bar
